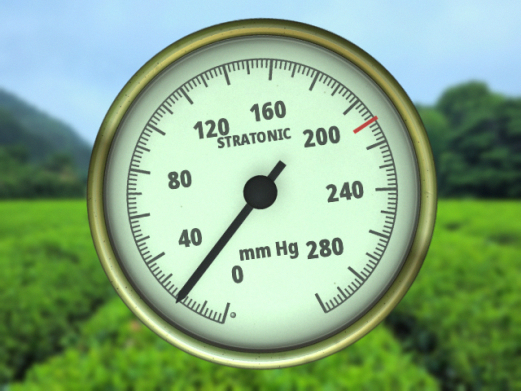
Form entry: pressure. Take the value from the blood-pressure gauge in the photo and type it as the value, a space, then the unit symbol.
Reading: 20 mmHg
